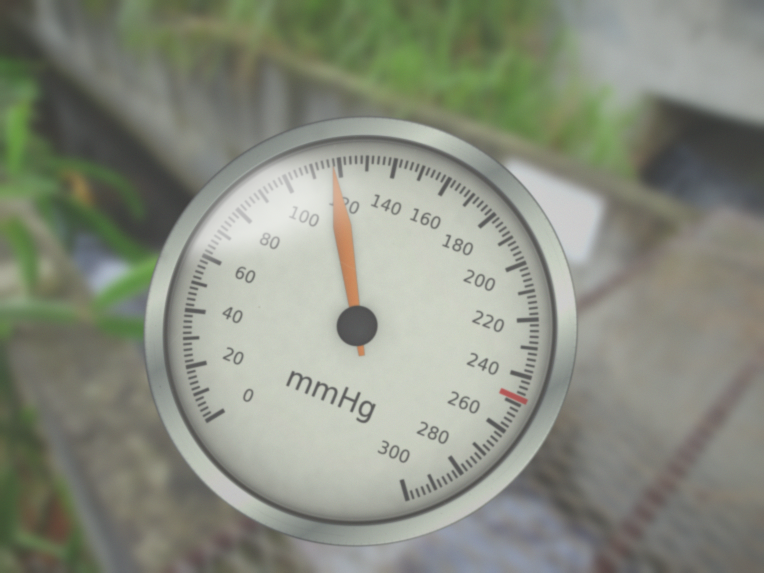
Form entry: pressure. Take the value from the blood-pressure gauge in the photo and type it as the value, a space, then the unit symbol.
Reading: 118 mmHg
